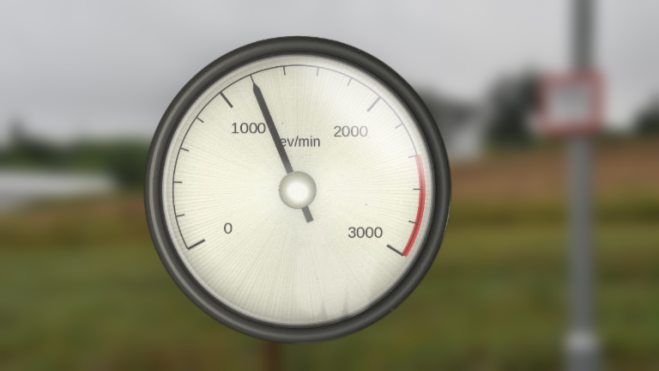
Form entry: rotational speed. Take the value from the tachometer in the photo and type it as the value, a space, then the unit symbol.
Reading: 1200 rpm
